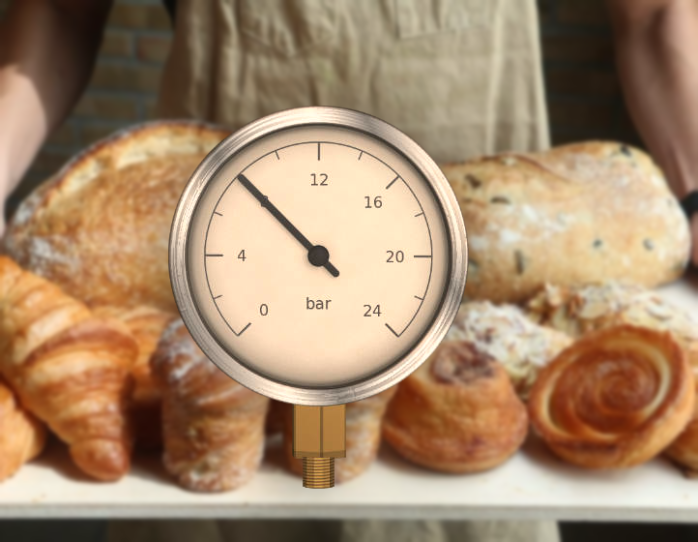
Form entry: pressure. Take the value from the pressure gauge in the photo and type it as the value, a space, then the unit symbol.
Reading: 8 bar
